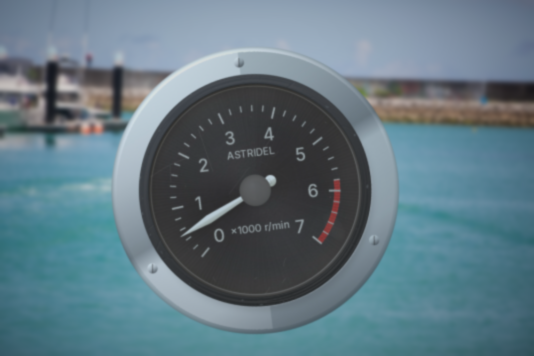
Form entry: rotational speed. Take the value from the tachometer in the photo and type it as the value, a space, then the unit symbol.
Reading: 500 rpm
